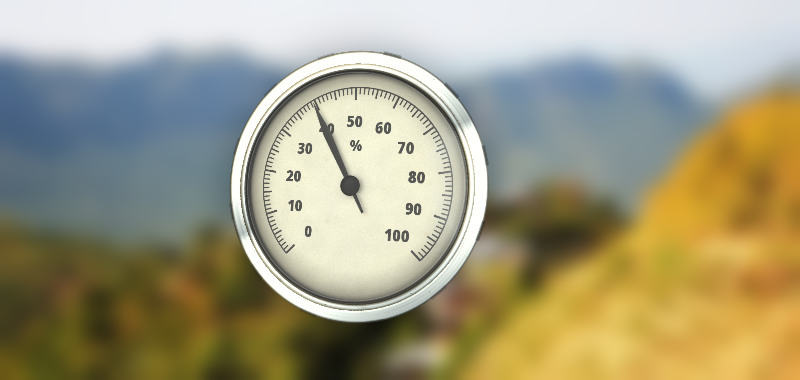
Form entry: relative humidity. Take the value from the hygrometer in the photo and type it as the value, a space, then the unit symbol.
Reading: 40 %
